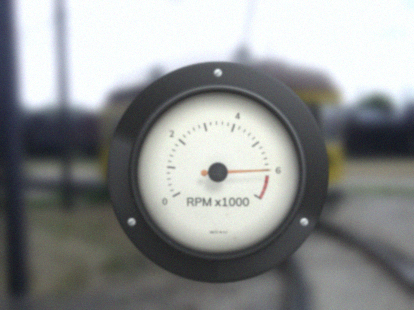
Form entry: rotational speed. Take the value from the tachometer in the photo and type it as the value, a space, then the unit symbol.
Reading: 6000 rpm
